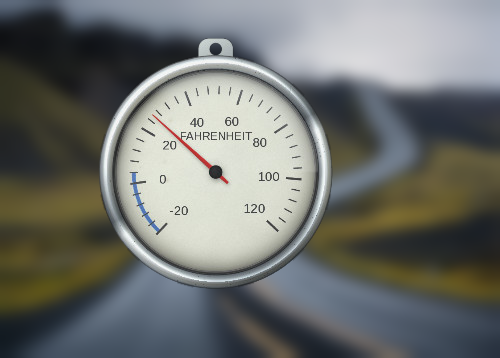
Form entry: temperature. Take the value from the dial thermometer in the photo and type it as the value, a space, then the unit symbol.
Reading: 26 °F
